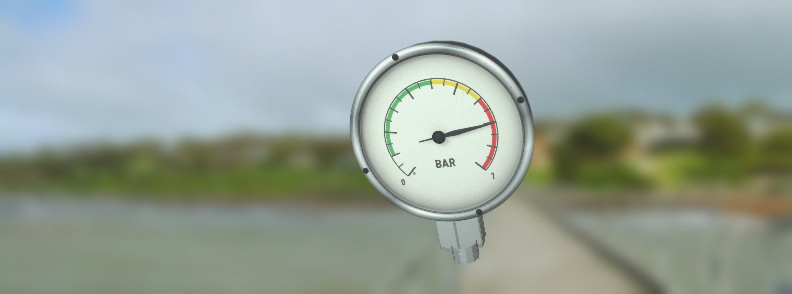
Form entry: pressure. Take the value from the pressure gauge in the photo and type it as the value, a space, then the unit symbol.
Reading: 0.8 bar
